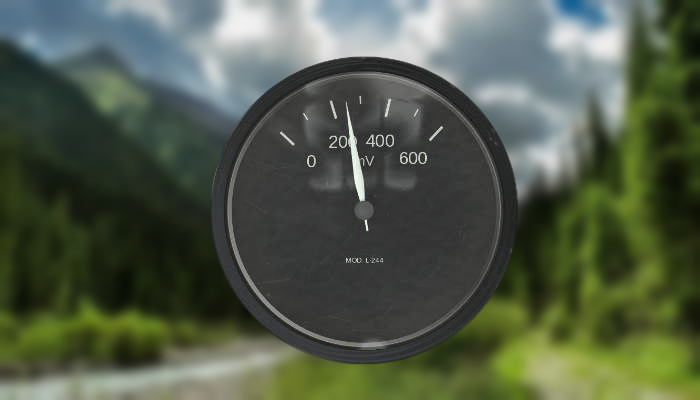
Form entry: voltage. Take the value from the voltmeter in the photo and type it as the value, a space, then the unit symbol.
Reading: 250 mV
